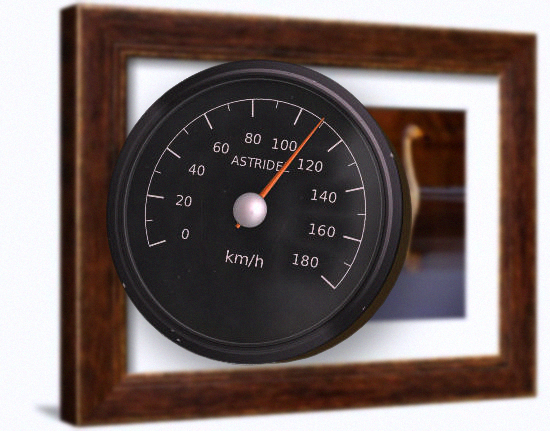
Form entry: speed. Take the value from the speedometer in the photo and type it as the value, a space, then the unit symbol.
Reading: 110 km/h
